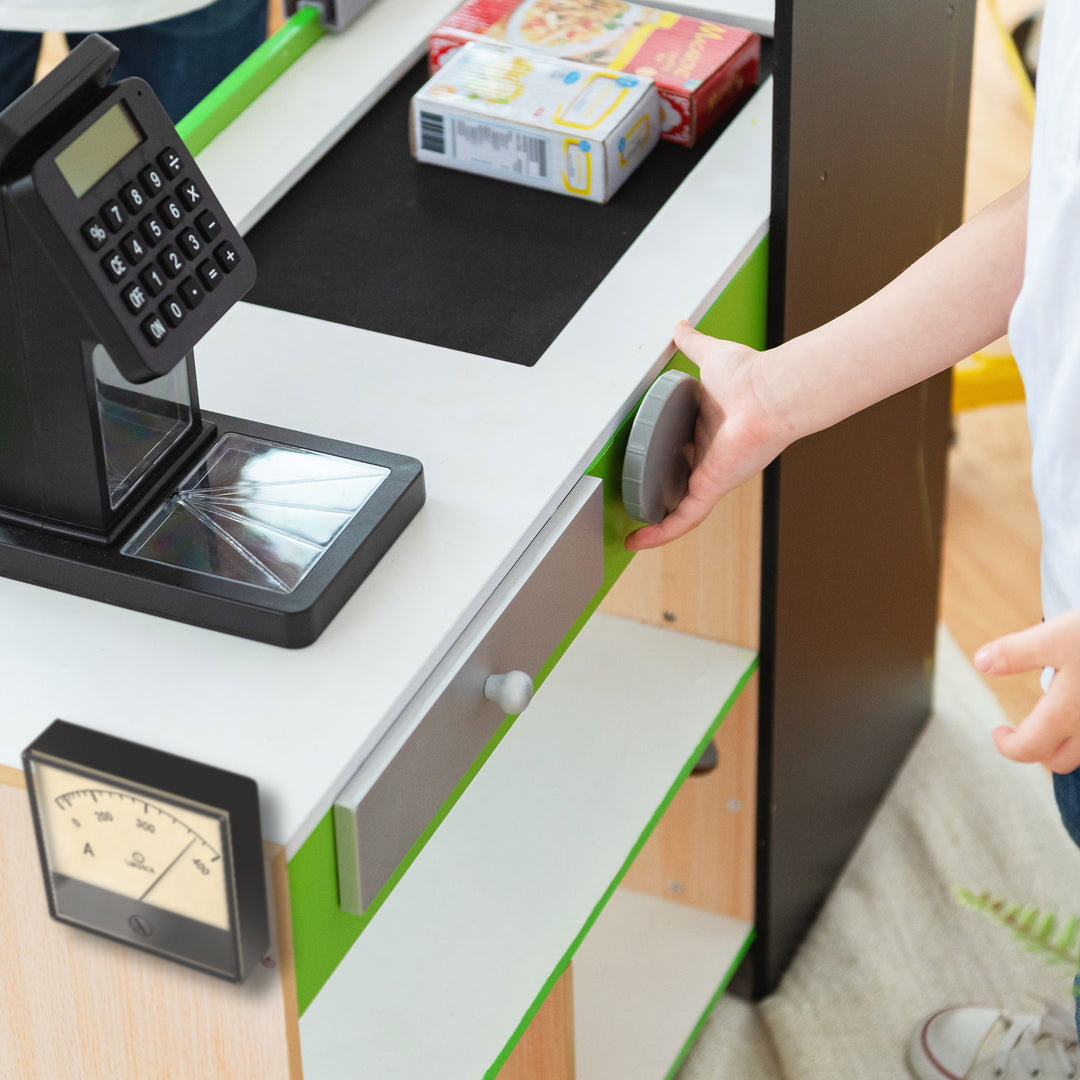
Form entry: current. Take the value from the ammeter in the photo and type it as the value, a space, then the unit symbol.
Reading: 370 A
